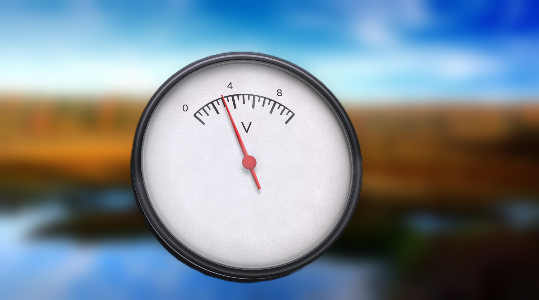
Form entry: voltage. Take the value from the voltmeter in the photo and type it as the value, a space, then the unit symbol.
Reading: 3 V
